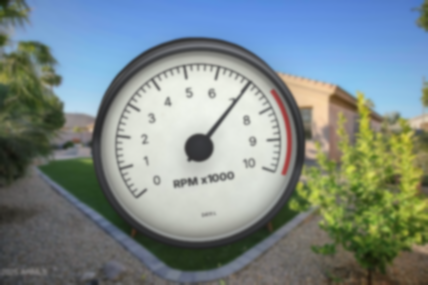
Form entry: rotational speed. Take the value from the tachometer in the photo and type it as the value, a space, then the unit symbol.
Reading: 7000 rpm
